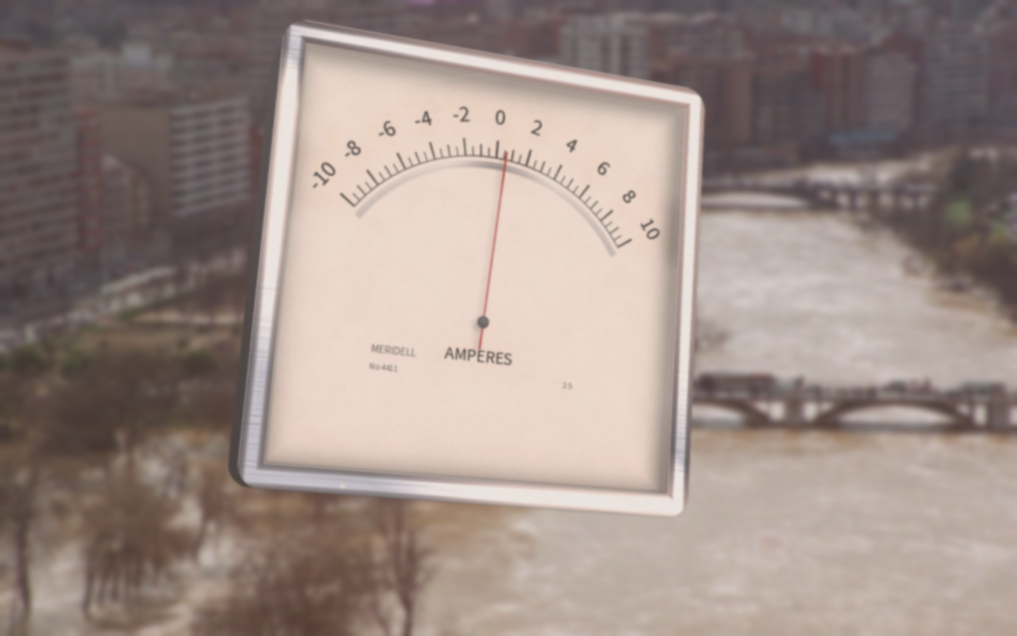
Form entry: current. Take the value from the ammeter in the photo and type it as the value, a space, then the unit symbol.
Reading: 0.5 A
